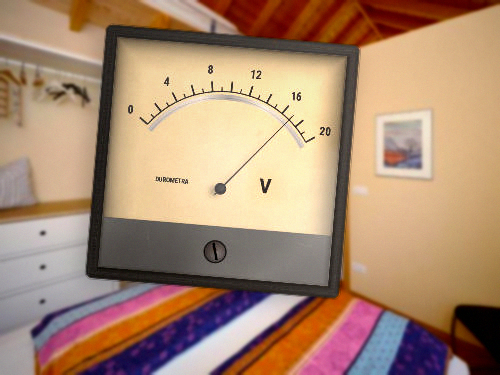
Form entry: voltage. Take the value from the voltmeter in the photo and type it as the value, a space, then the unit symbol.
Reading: 17 V
